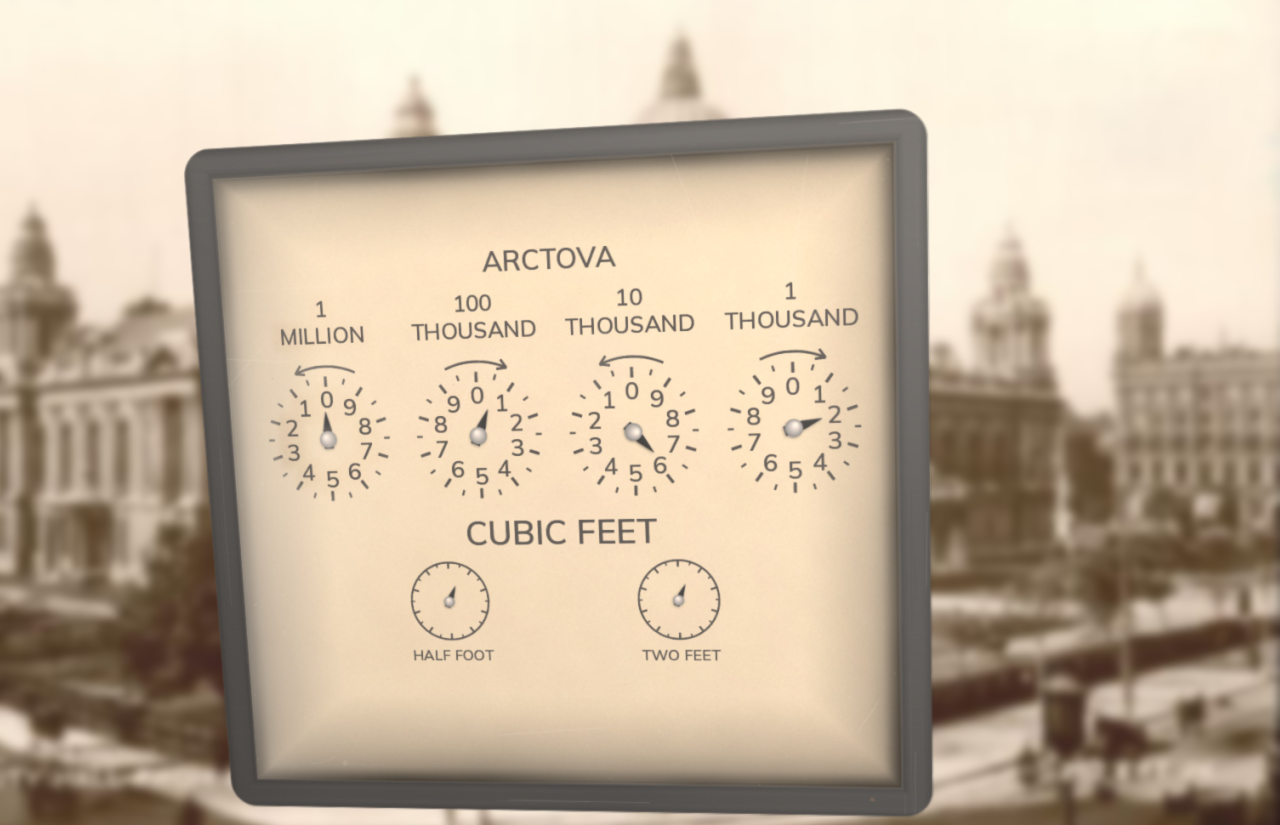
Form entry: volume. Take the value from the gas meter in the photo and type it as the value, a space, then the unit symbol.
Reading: 6200 ft³
